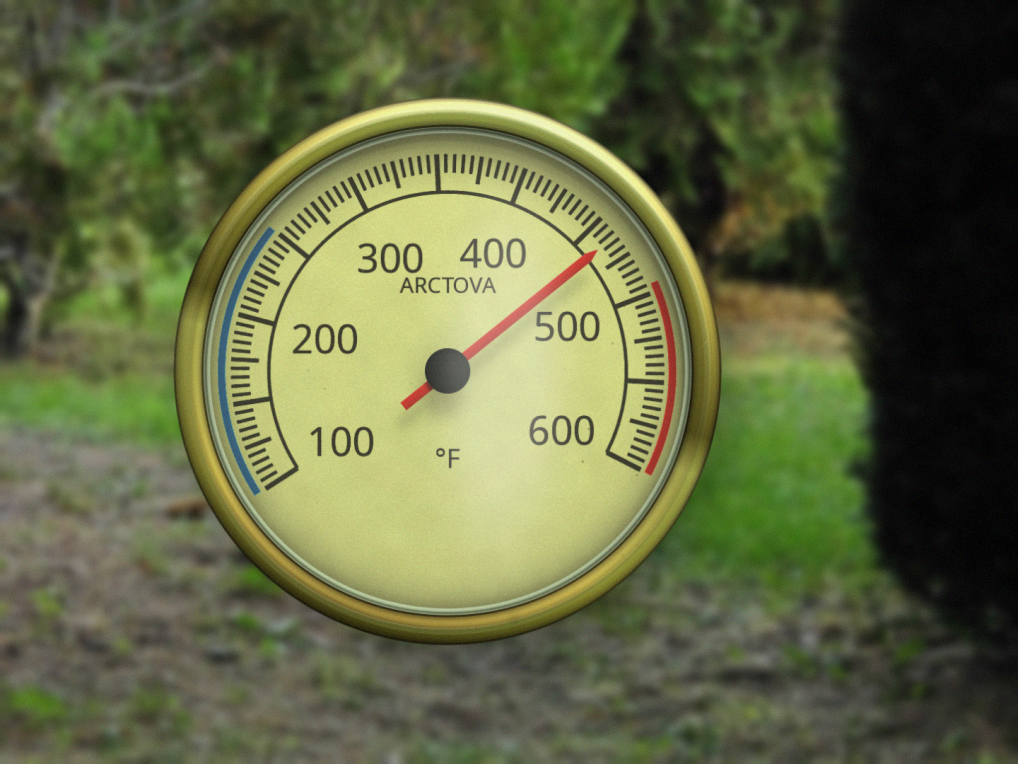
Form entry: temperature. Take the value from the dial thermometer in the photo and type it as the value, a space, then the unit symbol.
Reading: 462.5 °F
